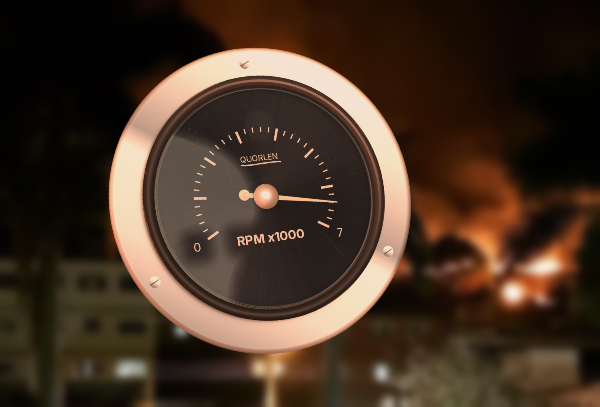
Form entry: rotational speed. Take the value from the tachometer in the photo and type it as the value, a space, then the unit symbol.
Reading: 6400 rpm
